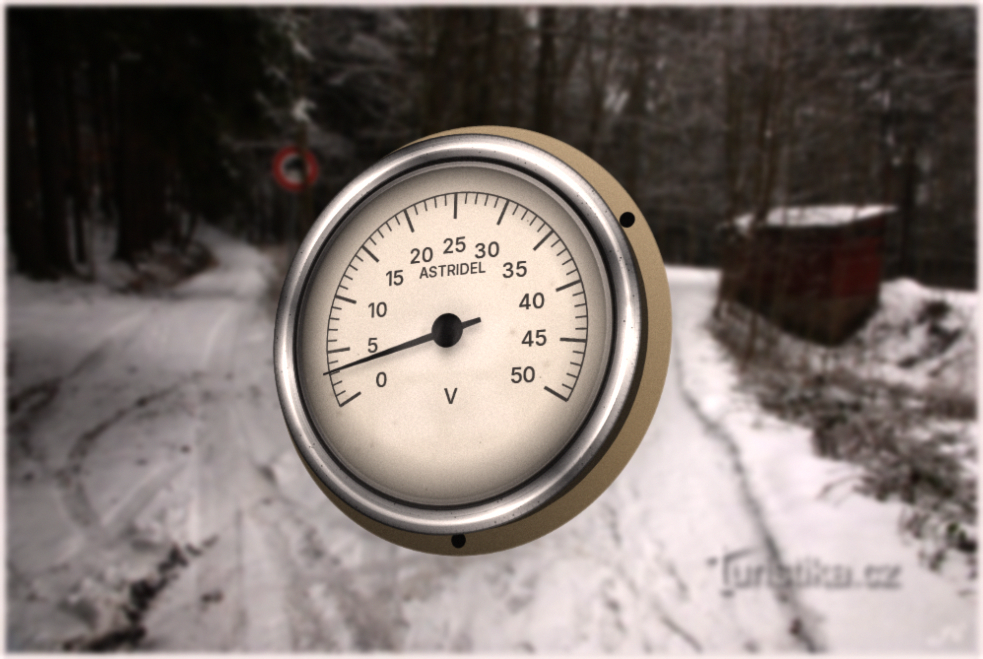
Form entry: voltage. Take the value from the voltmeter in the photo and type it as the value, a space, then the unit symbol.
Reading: 3 V
